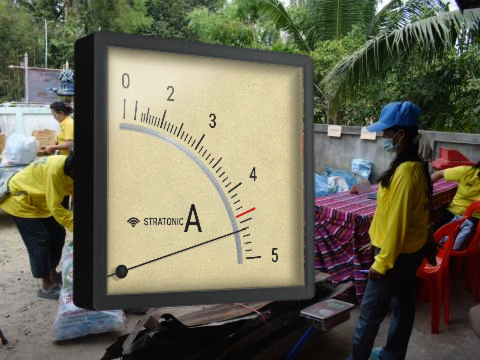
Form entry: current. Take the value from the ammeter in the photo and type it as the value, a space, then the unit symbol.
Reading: 4.6 A
